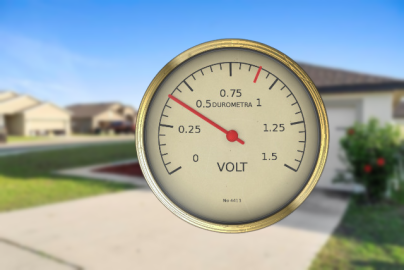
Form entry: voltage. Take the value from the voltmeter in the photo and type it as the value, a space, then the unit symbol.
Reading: 0.4 V
